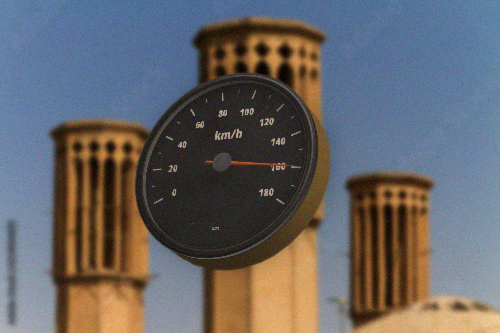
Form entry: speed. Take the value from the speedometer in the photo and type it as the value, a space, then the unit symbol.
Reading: 160 km/h
